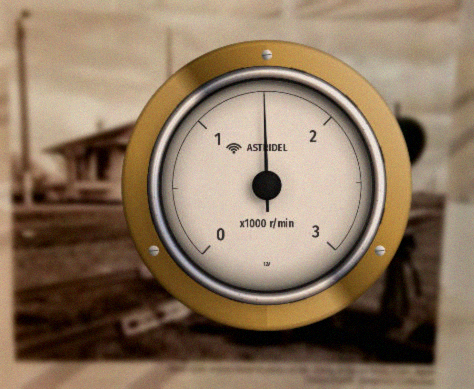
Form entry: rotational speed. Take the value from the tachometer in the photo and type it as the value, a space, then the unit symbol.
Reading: 1500 rpm
